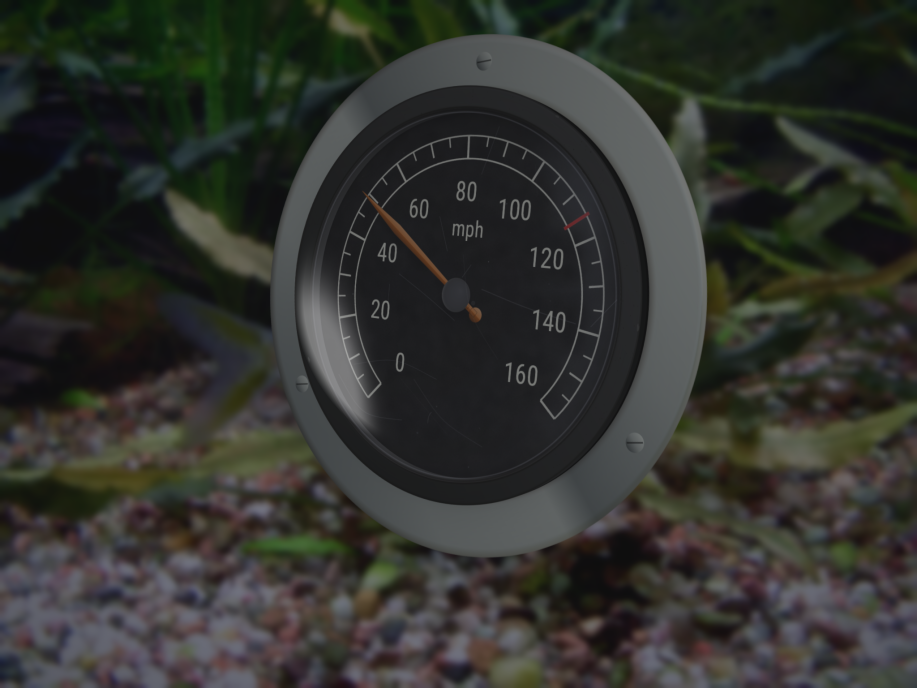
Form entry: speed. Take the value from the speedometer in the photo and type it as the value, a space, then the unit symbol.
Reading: 50 mph
